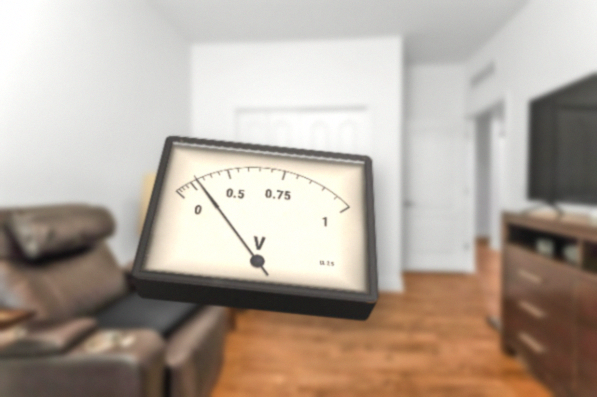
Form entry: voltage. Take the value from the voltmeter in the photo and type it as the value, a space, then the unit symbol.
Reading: 0.3 V
